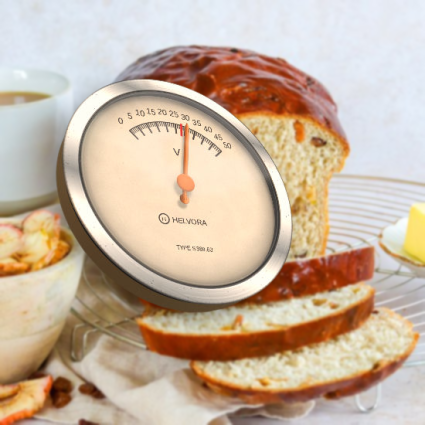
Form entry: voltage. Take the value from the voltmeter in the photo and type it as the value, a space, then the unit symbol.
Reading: 30 V
